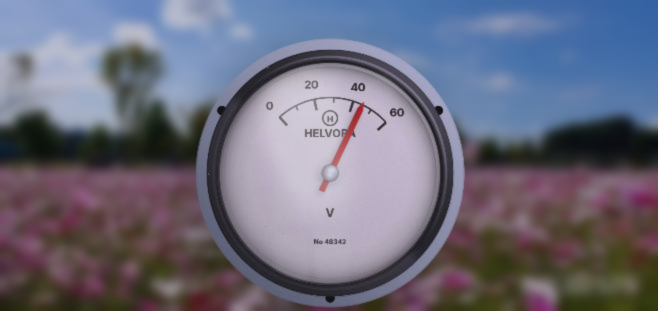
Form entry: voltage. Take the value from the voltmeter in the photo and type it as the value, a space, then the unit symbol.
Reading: 45 V
